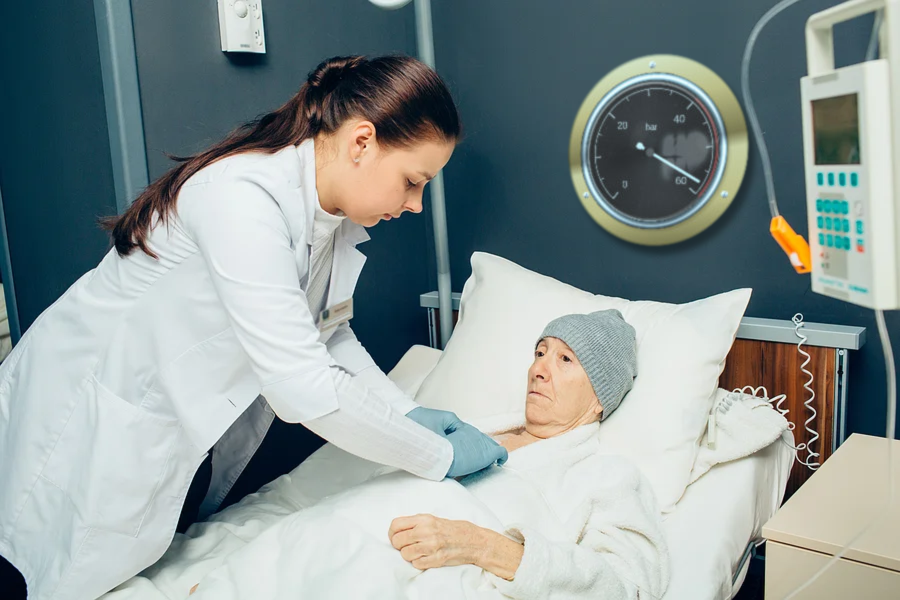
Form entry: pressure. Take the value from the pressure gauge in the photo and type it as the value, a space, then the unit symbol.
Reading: 57.5 bar
